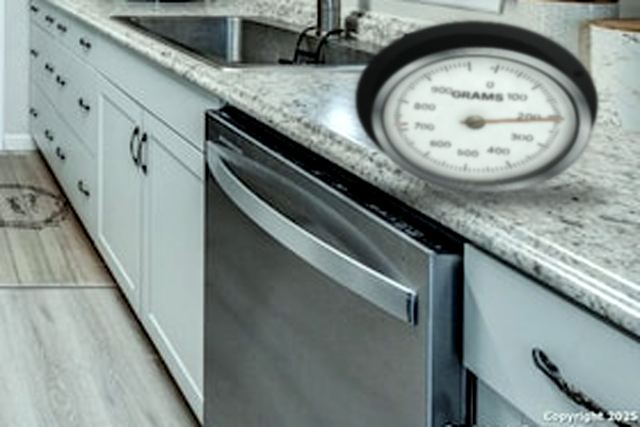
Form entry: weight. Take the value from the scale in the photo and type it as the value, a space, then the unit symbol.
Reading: 200 g
